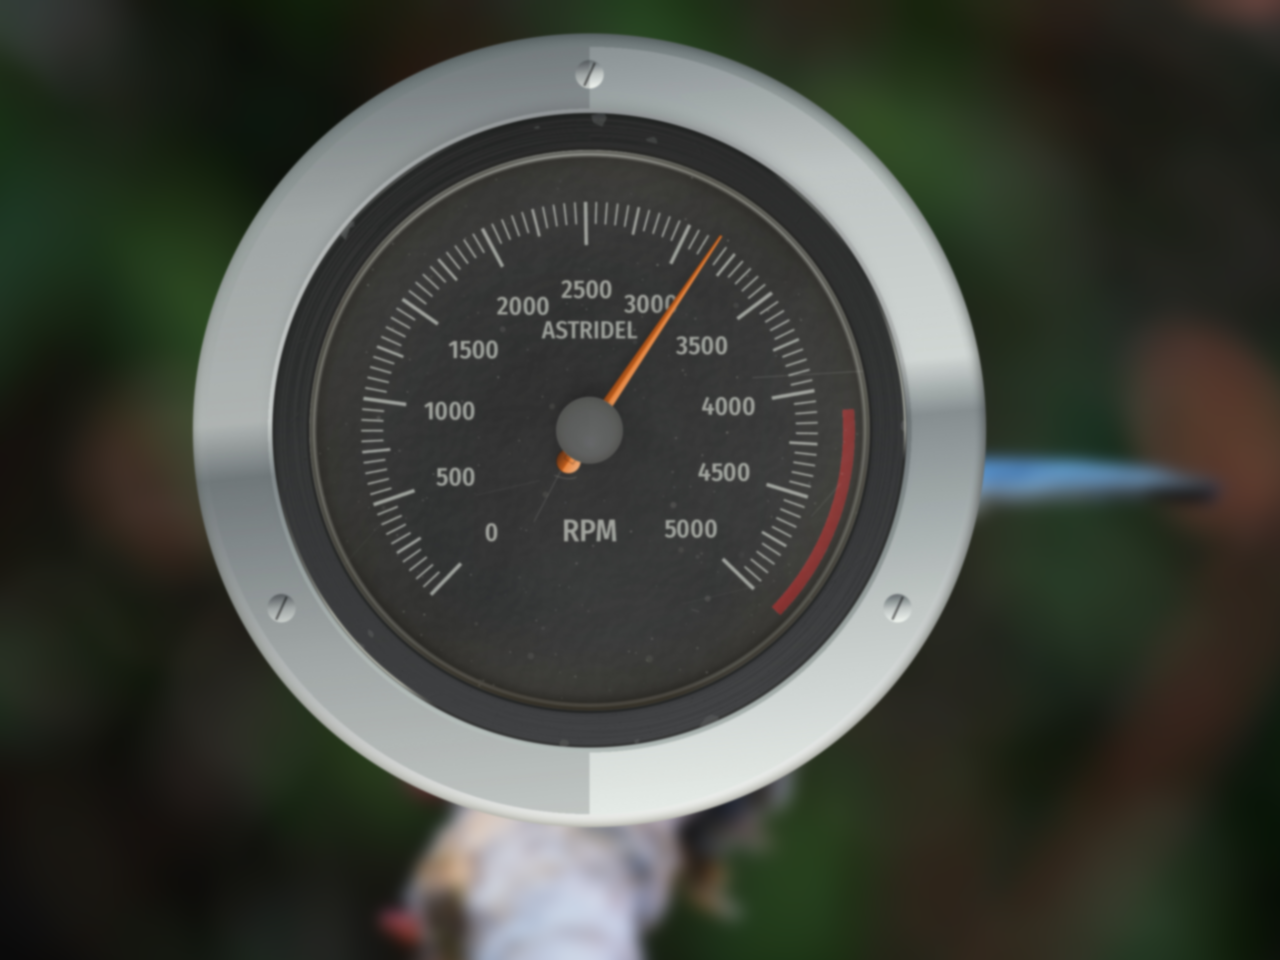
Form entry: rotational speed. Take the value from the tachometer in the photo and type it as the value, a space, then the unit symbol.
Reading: 3150 rpm
